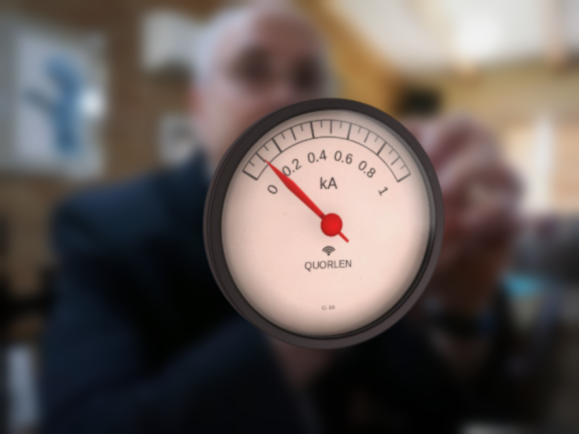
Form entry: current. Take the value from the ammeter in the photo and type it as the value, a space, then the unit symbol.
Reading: 0.1 kA
